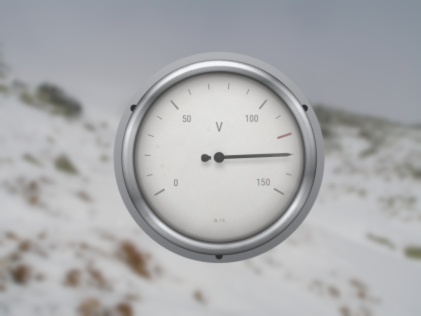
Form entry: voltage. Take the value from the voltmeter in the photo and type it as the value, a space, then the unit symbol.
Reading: 130 V
